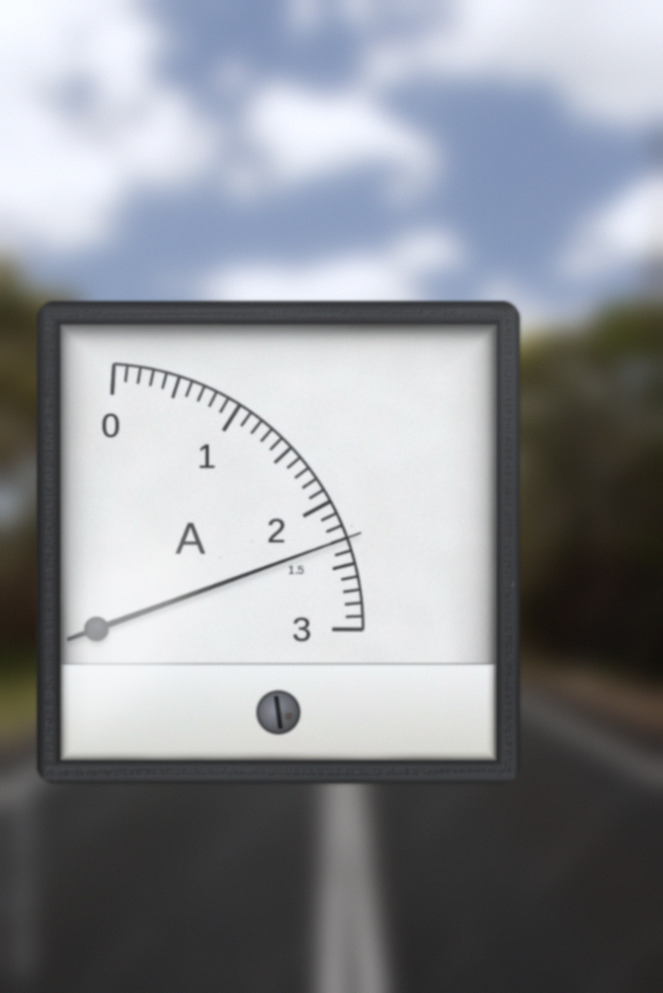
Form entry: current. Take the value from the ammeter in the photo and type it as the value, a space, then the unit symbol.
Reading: 2.3 A
